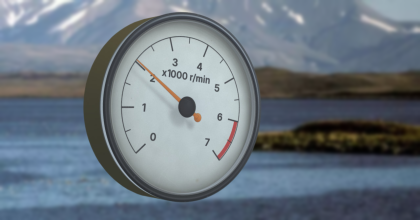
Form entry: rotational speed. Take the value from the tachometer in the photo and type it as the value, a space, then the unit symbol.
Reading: 2000 rpm
